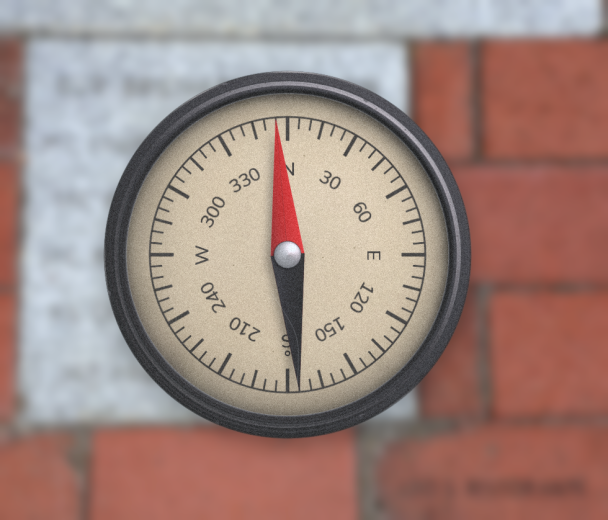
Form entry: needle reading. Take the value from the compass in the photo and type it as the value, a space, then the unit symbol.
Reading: 355 °
